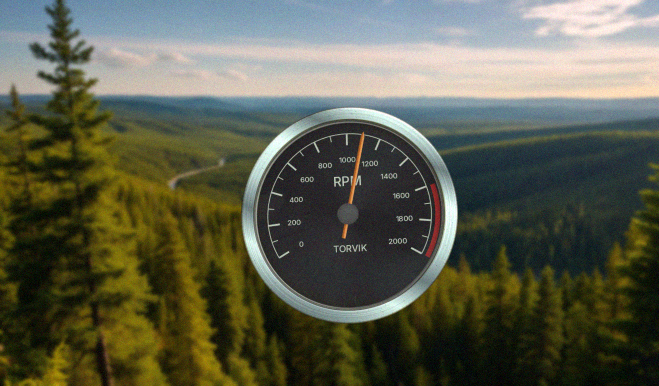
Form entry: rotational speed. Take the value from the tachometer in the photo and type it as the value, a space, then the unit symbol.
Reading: 1100 rpm
